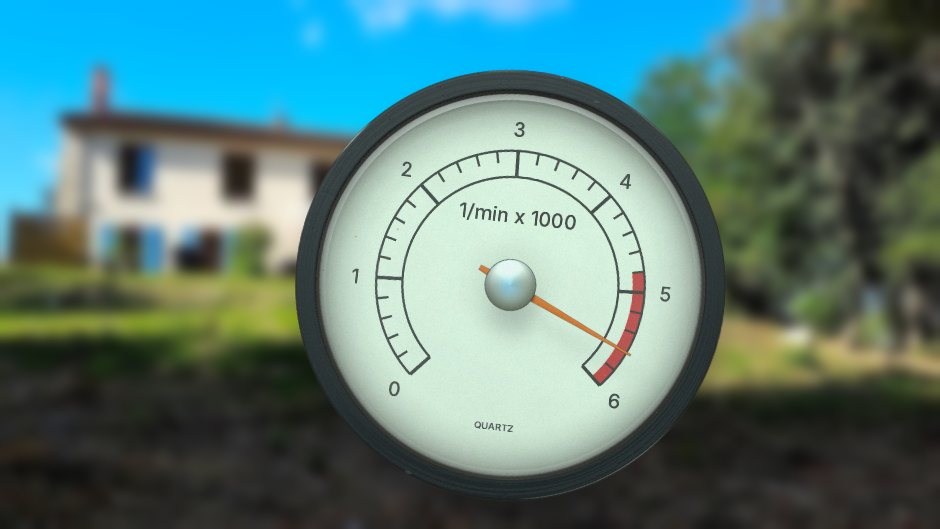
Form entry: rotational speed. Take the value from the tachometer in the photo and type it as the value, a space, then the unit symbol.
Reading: 5600 rpm
